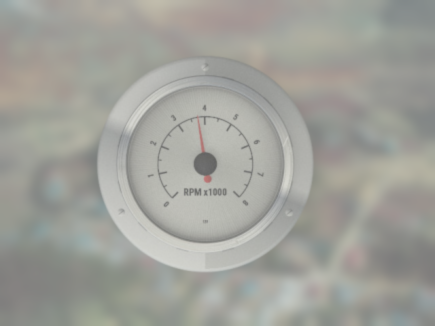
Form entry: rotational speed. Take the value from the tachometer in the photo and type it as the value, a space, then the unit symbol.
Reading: 3750 rpm
